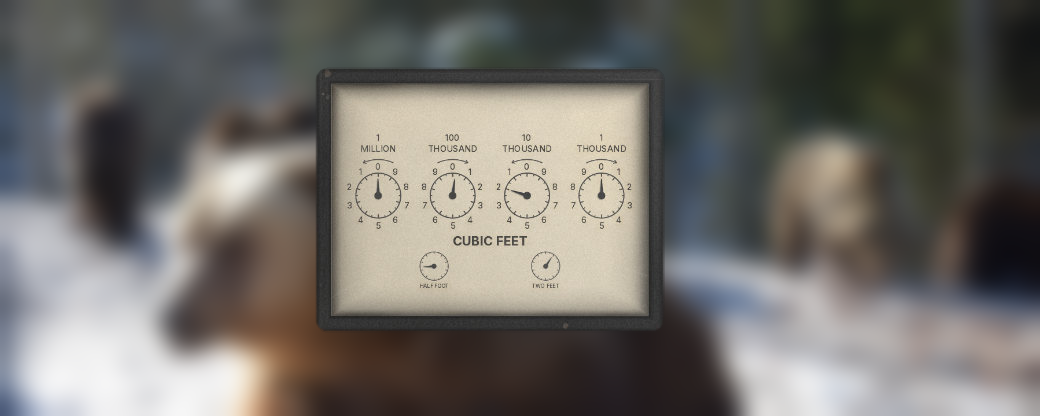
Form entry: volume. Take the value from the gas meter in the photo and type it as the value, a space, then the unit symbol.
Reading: 2000 ft³
